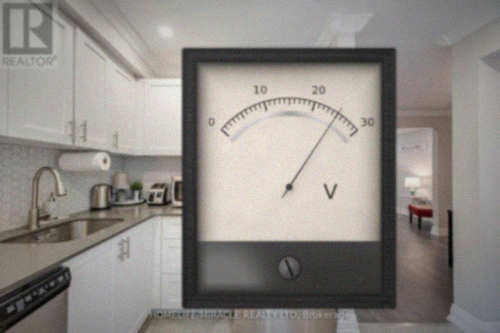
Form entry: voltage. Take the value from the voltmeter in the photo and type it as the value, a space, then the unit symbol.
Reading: 25 V
